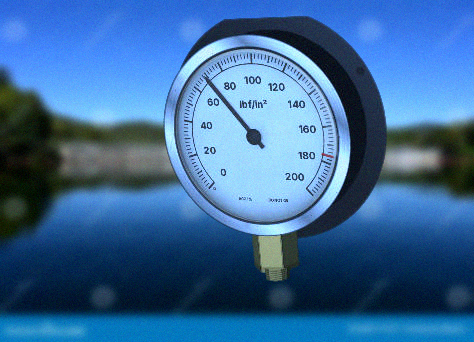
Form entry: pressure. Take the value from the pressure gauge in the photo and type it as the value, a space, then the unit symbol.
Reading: 70 psi
